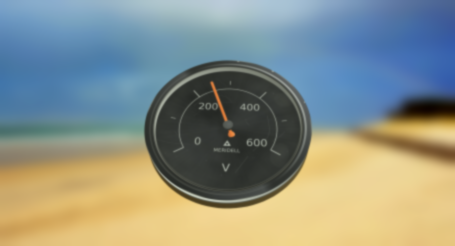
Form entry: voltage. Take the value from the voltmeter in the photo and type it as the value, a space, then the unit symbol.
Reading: 250 V
